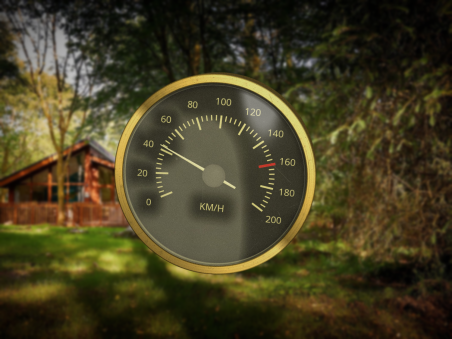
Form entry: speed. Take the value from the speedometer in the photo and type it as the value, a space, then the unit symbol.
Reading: 44 km/h
